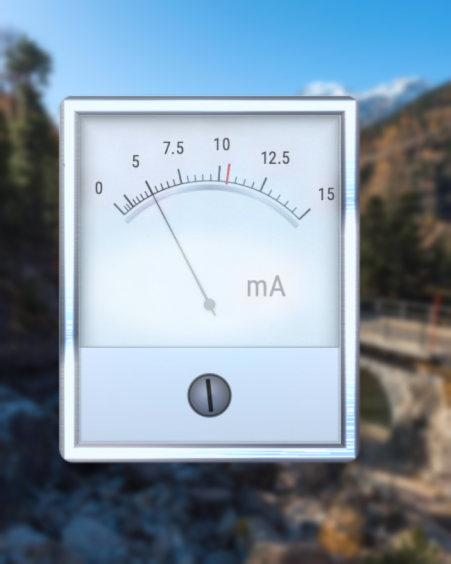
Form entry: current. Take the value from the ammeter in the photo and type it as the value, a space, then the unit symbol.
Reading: 5 mA
